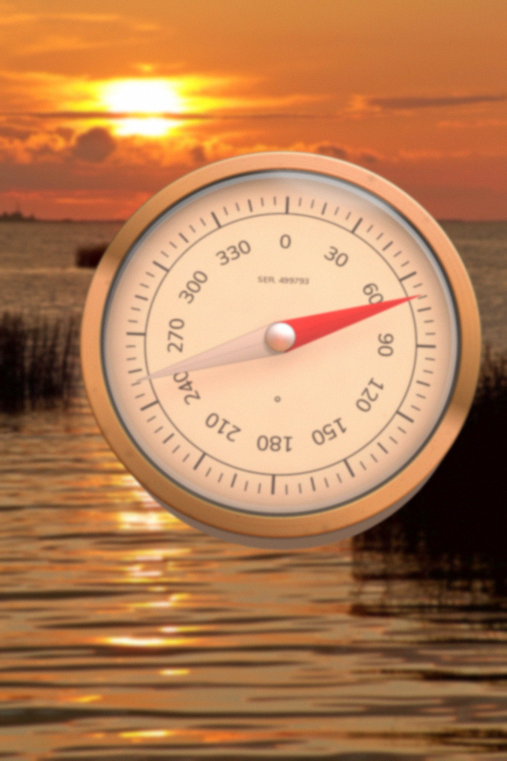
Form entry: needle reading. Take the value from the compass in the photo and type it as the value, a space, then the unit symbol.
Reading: 70 °
